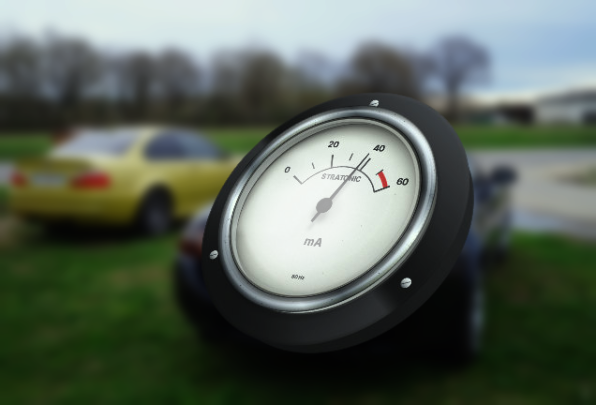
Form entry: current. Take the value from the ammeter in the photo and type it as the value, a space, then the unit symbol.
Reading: 40 mA
